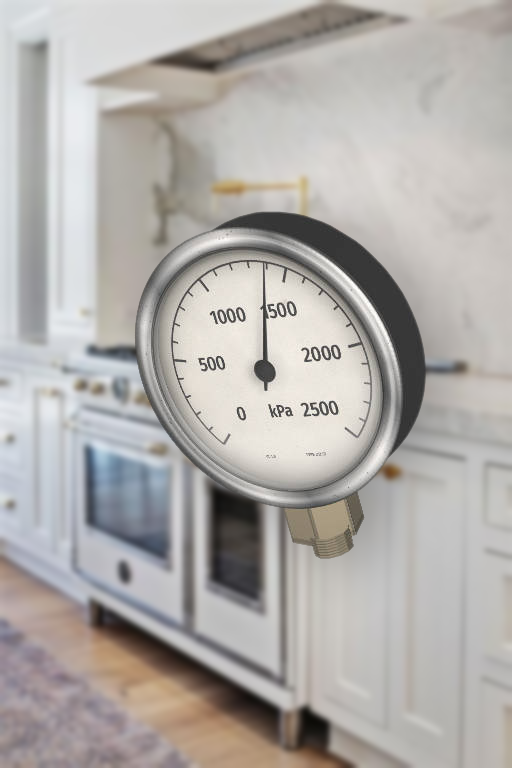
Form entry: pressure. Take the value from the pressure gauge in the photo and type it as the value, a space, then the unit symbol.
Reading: 1400 kPa
